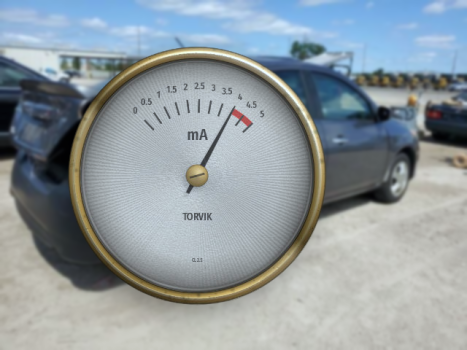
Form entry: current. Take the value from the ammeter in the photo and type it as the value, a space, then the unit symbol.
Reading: 4 mA
